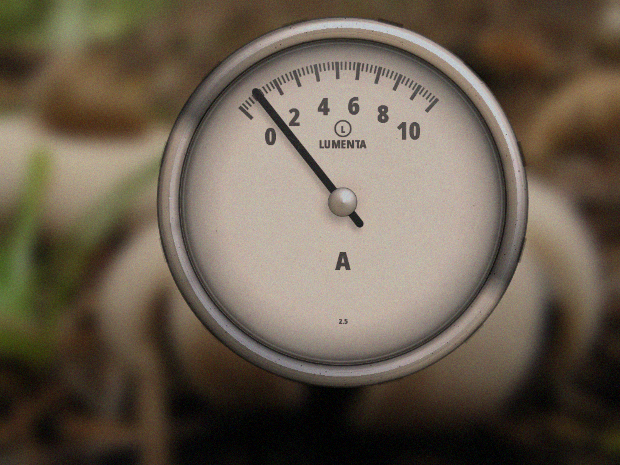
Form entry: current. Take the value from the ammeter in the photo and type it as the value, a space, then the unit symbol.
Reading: 1 A
